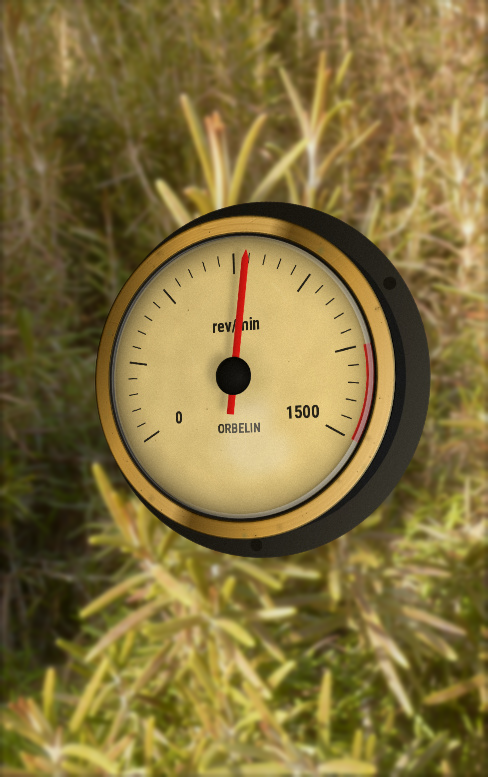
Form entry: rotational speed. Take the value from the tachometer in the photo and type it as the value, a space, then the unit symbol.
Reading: 800 rpm
